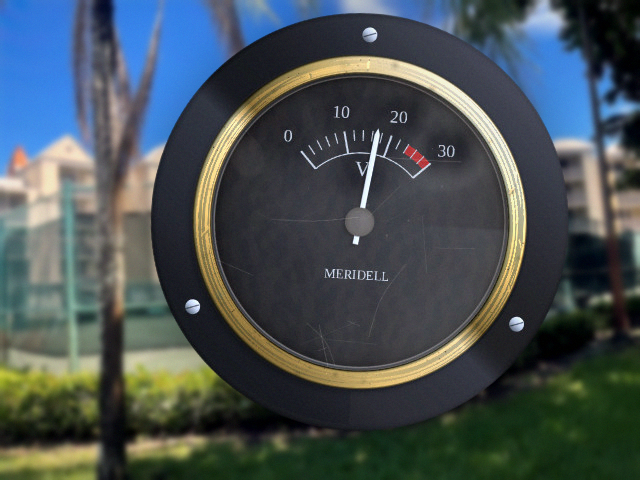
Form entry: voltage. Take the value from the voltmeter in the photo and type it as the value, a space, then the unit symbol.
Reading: 17 V
